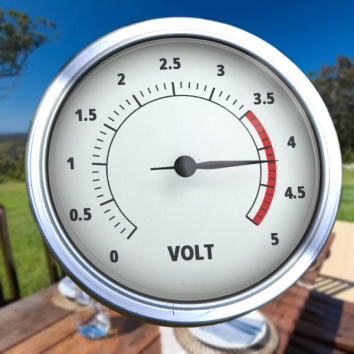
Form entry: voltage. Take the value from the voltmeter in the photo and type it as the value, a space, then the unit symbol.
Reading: 4.2 V
